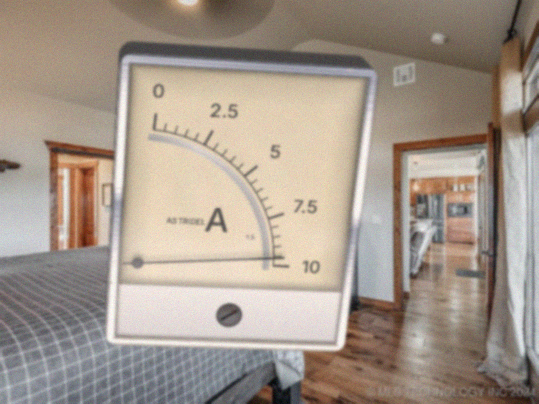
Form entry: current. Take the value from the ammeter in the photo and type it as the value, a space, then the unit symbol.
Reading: 9.5 A
